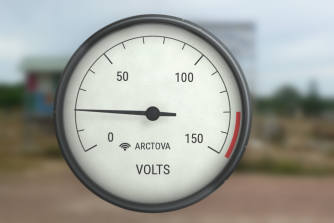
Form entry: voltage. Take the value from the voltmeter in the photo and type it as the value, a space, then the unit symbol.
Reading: 20 V
